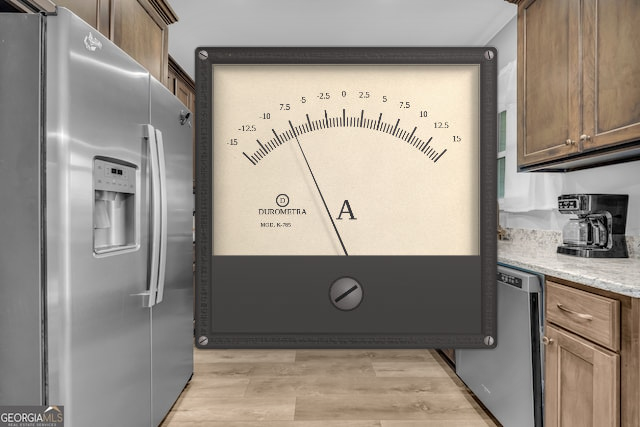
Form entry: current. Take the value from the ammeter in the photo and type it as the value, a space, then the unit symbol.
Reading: -7.5 A
